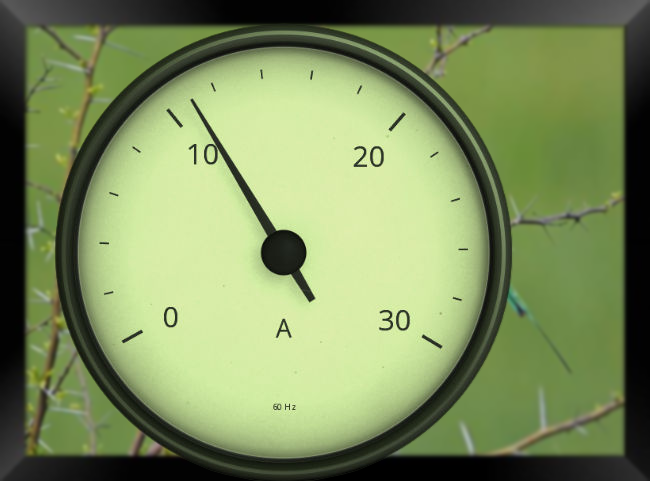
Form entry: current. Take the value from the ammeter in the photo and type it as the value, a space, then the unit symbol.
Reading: 11 A
